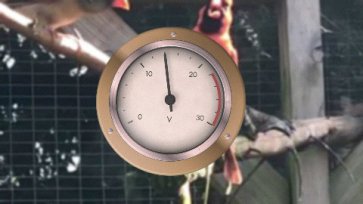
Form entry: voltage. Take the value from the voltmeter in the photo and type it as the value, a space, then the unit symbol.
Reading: 14 V
